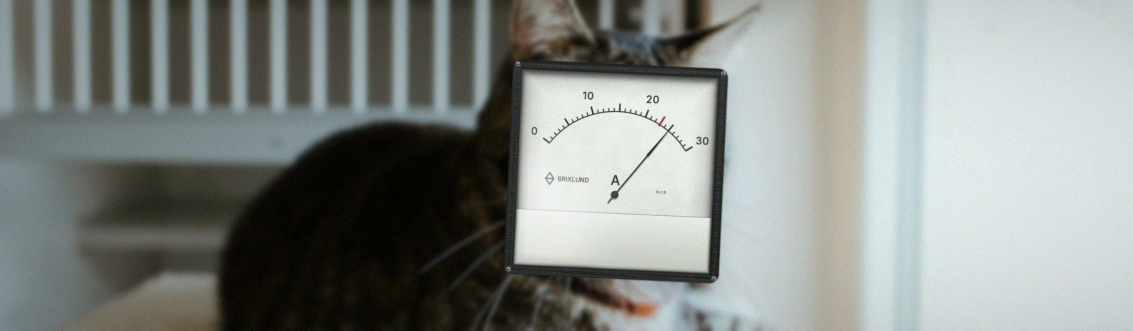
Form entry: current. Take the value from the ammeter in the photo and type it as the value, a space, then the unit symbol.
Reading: 25 A
